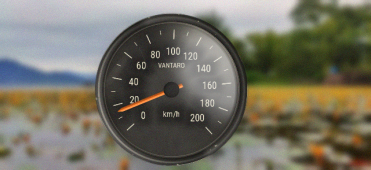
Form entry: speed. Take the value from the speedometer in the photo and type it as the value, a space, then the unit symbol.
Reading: 15 km/h
